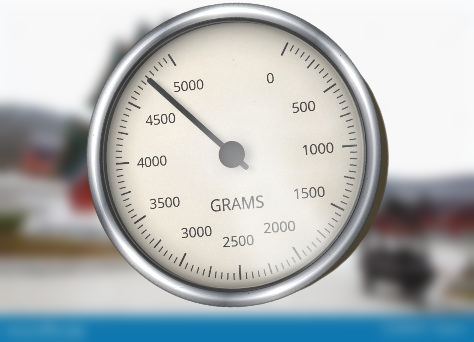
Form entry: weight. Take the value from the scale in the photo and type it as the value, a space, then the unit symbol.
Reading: 4750 g
